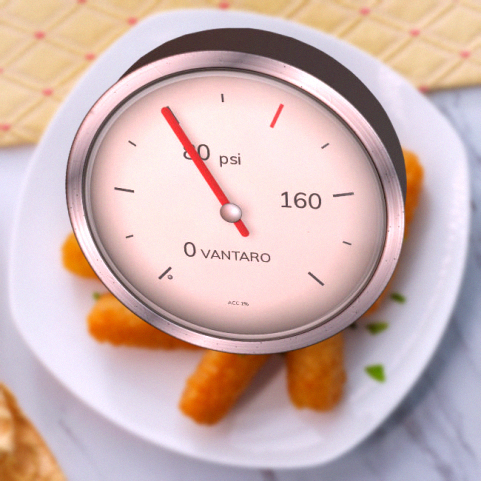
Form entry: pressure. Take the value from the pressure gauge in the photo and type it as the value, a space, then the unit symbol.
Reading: 80 psi
